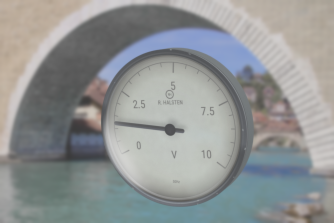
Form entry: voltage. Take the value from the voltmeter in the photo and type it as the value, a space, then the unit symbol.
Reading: 1.25 V
